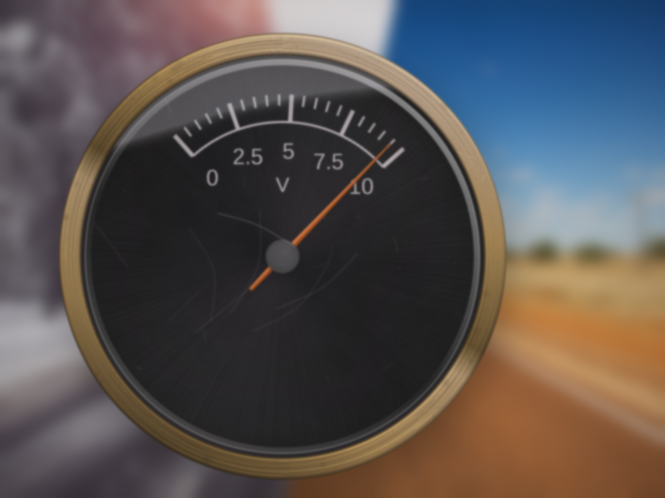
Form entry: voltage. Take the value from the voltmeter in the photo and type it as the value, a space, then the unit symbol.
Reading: 9.5 V
